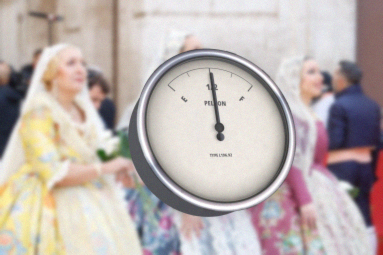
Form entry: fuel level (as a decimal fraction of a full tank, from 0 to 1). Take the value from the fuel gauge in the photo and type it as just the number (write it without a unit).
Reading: 0.5
